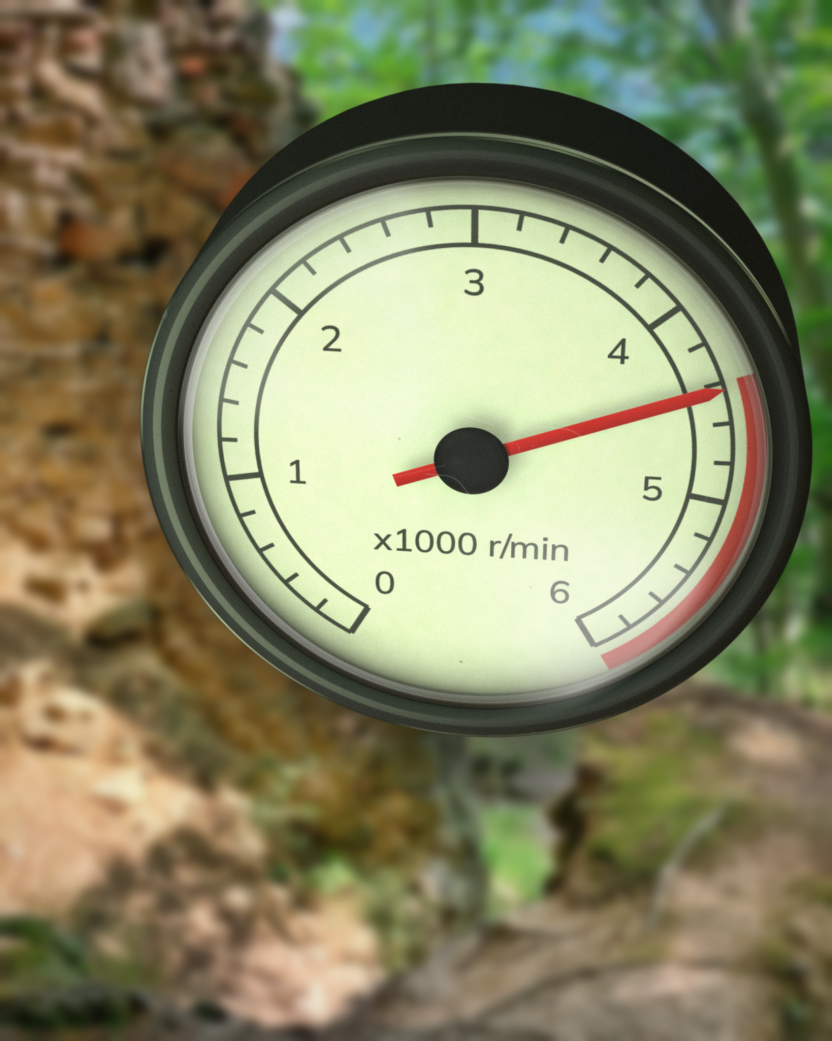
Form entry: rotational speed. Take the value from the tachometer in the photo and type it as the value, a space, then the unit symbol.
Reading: 4400 rpm
